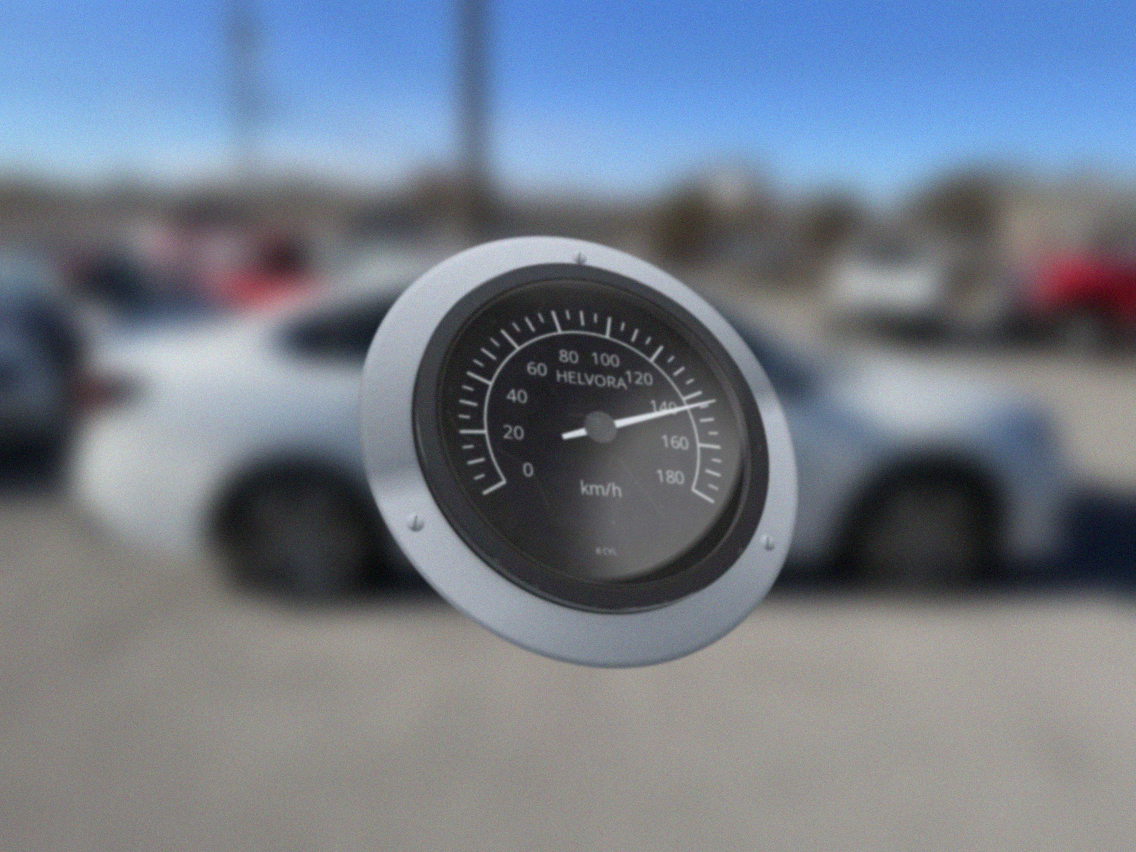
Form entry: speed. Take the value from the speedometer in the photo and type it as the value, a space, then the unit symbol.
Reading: 145 km/h
